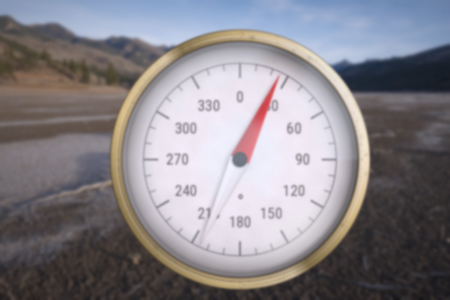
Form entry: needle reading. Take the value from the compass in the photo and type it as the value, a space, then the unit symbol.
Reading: 25 °
